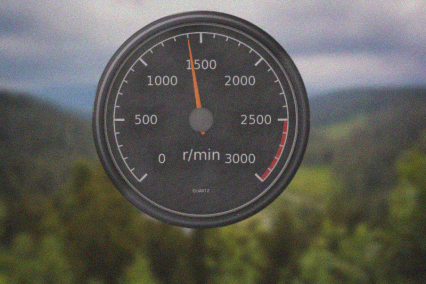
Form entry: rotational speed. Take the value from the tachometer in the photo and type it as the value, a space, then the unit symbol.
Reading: 1400 rpm
